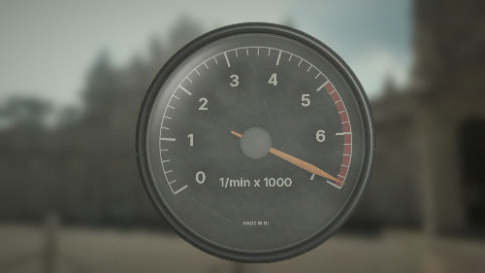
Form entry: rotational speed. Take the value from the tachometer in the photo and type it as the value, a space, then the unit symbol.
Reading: 6900 rpm
